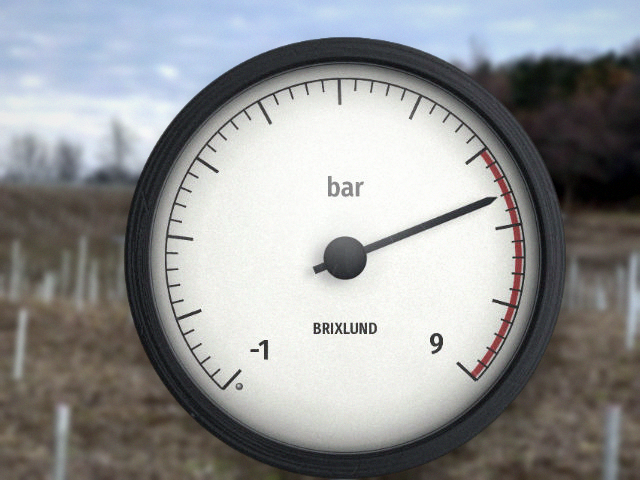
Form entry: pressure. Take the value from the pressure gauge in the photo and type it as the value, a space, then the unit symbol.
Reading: 6.6 bar
